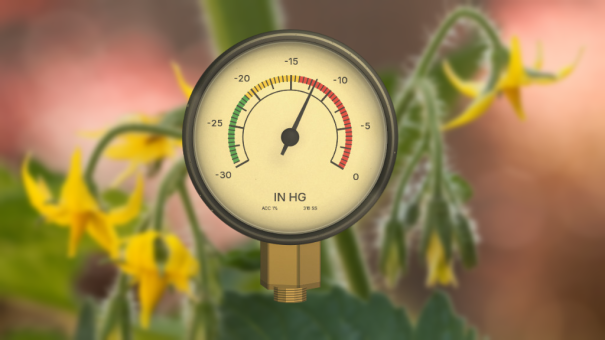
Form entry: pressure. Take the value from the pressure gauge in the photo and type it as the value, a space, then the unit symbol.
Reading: -12 inHg
